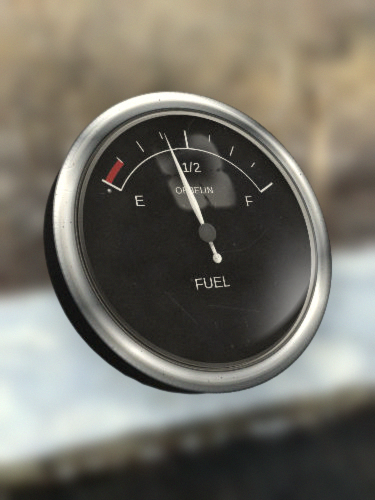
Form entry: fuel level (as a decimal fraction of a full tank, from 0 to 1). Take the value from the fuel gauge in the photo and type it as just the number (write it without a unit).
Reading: 0.375
